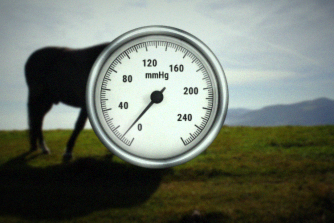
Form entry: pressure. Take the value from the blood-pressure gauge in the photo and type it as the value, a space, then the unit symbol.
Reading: 10 mmHg
